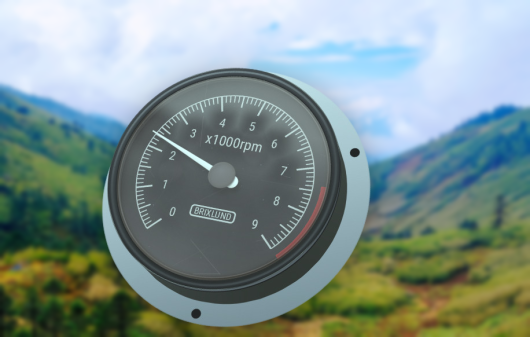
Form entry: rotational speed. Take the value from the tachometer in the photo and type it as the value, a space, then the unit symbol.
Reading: 2300 rpm
